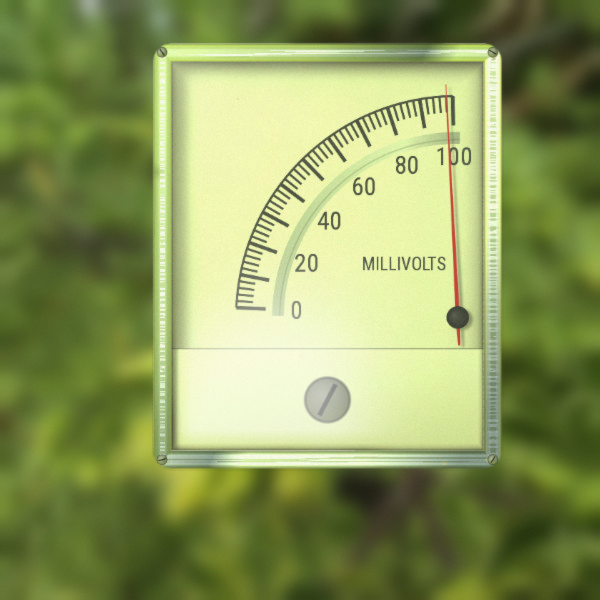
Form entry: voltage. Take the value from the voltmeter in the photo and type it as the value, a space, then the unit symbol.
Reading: 98 mV
